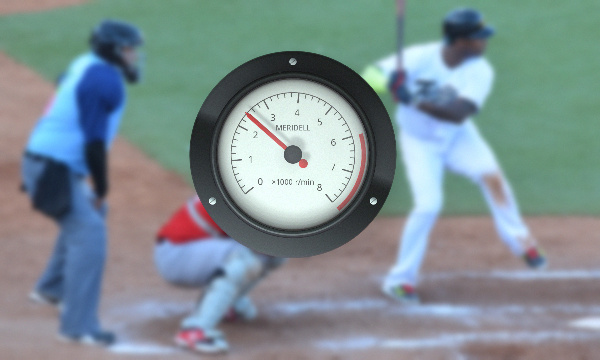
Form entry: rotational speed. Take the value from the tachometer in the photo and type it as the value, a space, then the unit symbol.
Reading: 2400 rpm
